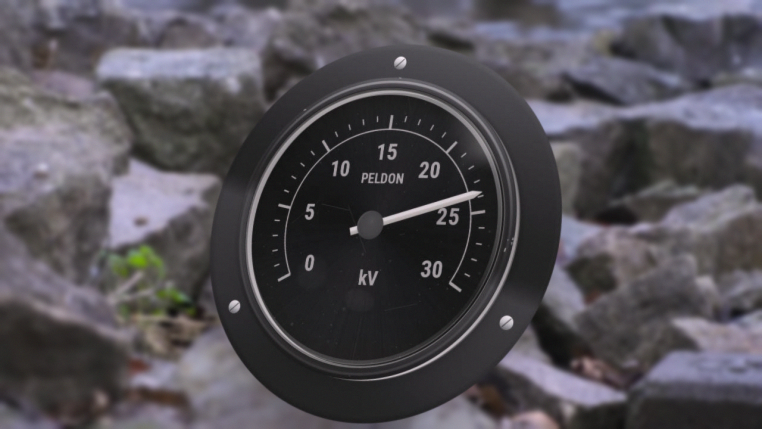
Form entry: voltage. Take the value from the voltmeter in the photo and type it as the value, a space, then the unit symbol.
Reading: 24 kV
